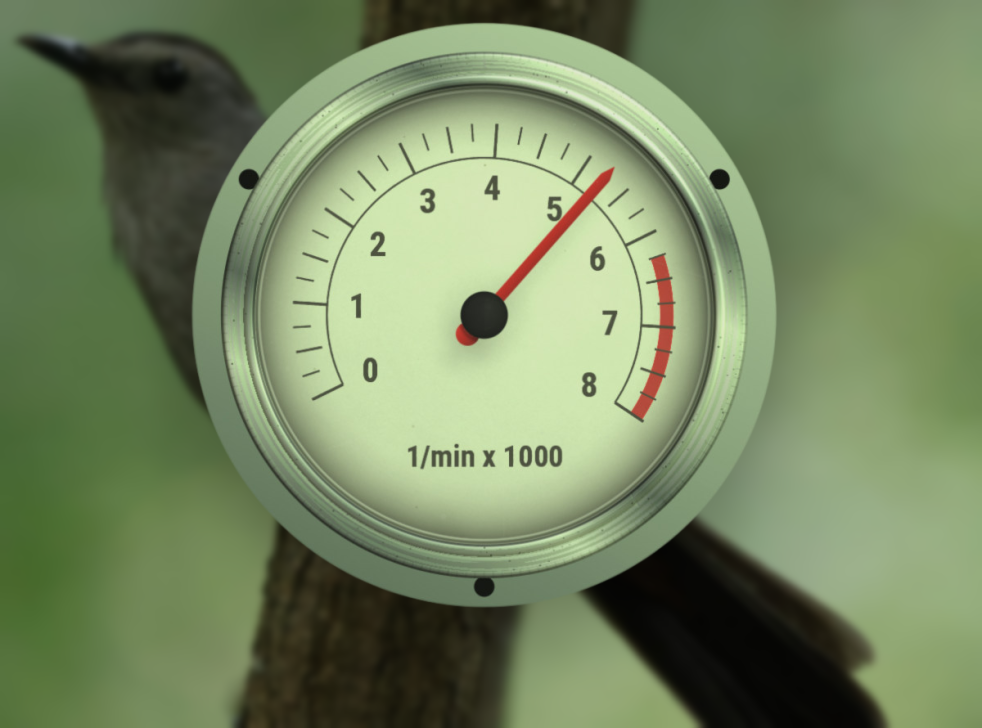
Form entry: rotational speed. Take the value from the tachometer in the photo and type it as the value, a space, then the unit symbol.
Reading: 5250 rpm
